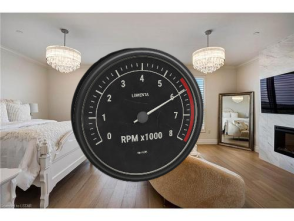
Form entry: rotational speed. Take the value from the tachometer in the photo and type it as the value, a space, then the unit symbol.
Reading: 6000 rpm
